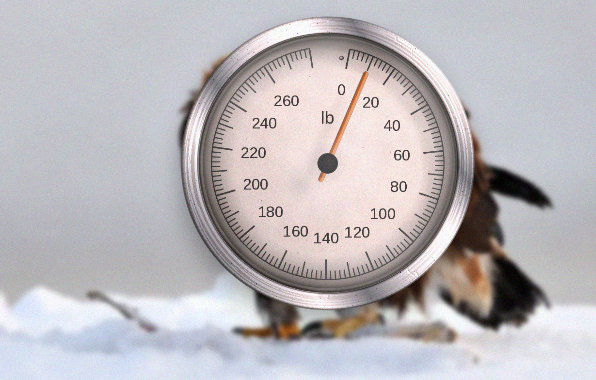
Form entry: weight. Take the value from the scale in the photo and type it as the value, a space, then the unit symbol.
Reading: 10 lb
